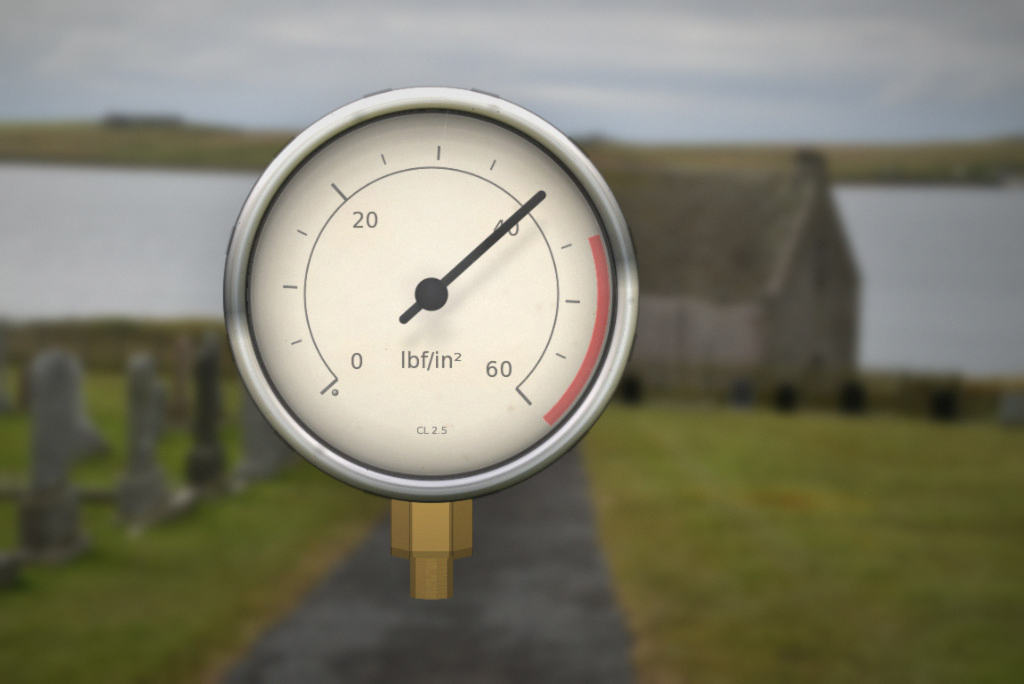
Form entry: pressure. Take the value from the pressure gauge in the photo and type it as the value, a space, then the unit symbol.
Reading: 40 psi
